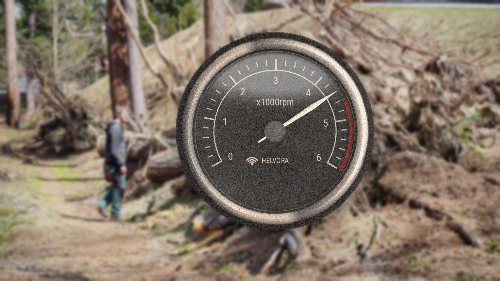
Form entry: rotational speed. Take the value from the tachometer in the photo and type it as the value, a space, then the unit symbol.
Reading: 4400 rpm
